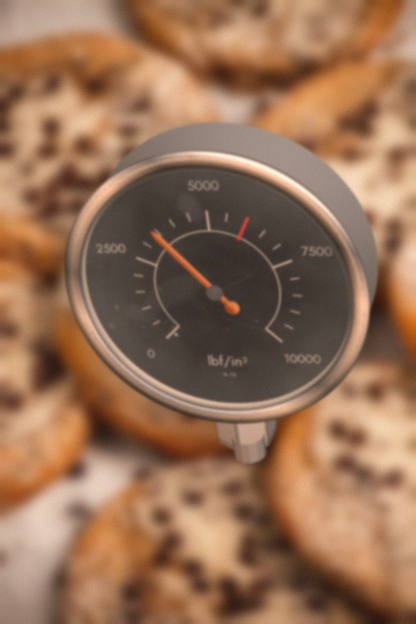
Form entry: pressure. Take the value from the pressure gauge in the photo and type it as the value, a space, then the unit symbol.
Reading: 3500 psi
